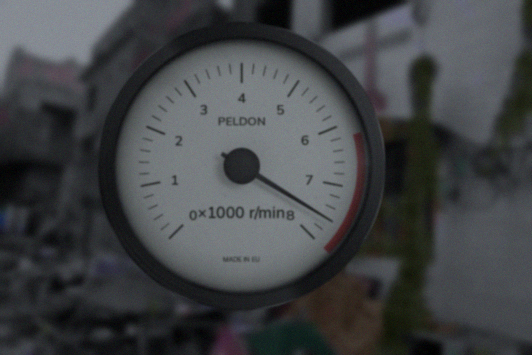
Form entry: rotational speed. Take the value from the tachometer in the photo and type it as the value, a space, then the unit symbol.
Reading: 7600 rpm
